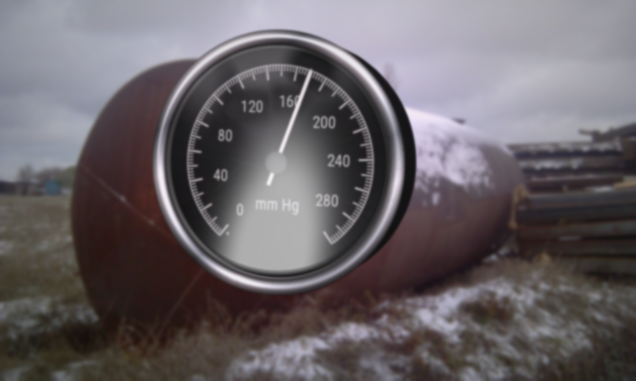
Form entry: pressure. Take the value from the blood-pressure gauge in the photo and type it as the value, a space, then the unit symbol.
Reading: 170 mmHg
